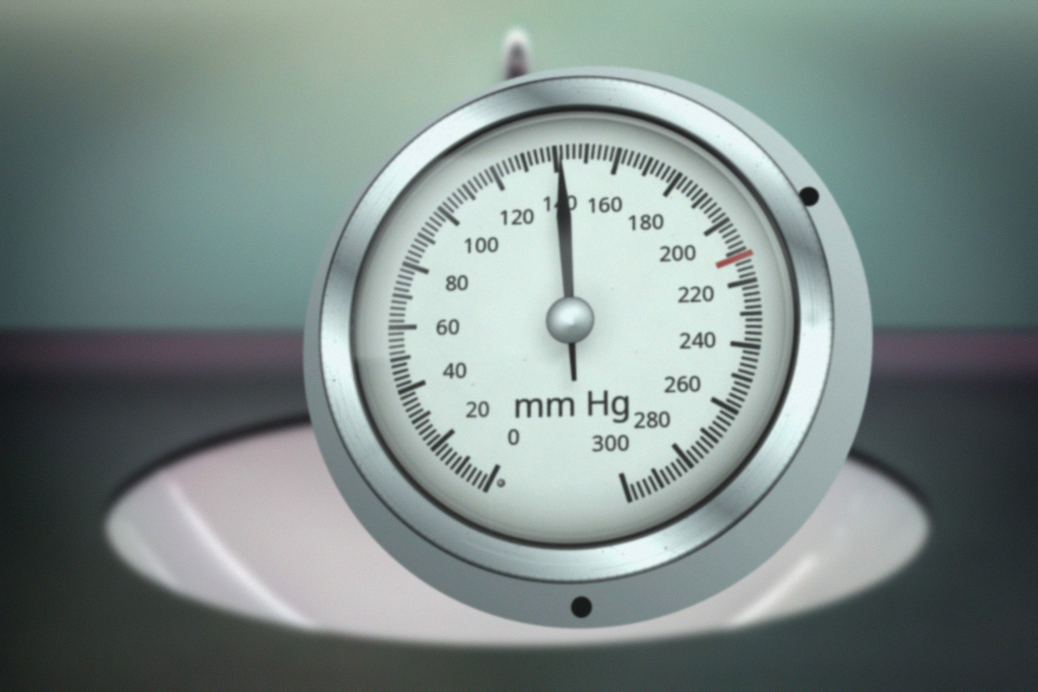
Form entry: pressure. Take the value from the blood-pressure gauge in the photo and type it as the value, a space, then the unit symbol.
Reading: 142 mmHg
